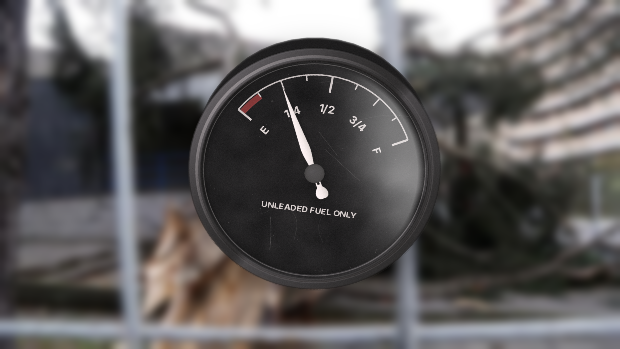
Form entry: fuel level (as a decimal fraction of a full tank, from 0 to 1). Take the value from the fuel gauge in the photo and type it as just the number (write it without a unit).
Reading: 0.25
